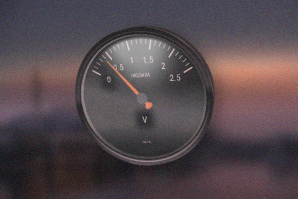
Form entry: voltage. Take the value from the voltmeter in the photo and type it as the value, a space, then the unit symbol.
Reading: 0.4 V
